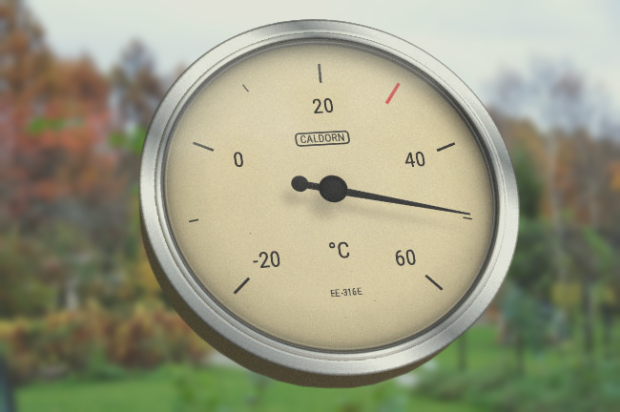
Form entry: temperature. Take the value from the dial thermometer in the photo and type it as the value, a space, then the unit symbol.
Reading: 50 °C
